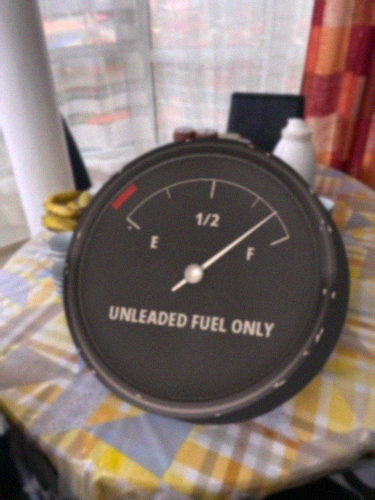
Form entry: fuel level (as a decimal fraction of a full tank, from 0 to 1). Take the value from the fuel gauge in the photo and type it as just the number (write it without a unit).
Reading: 0.875
